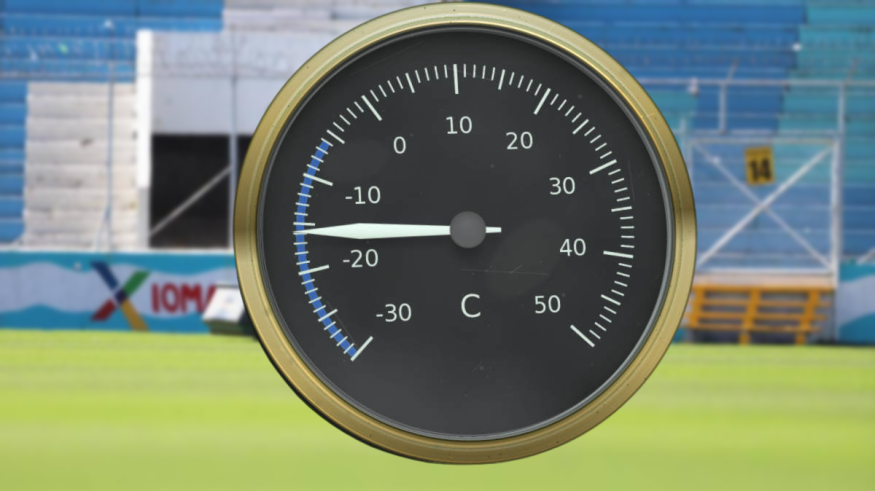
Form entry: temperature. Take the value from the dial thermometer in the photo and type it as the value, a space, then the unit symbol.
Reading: -16 °C
